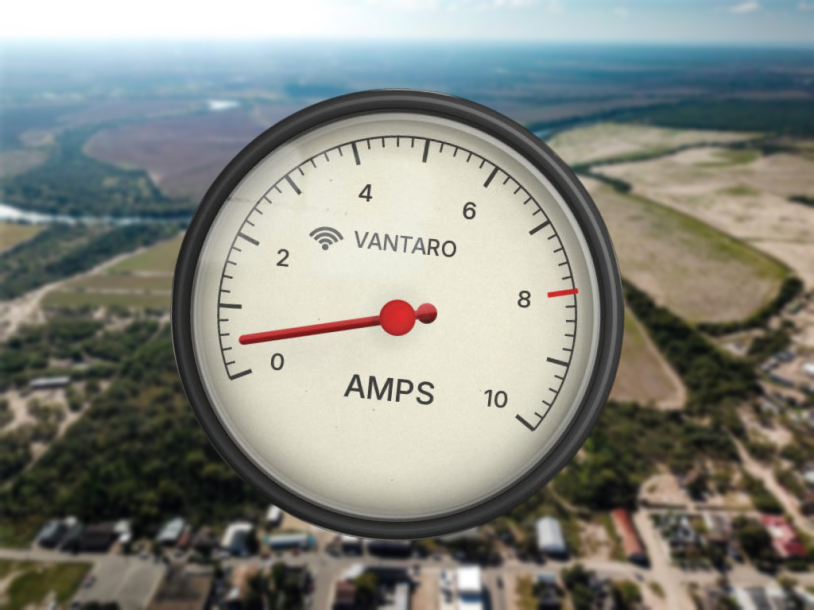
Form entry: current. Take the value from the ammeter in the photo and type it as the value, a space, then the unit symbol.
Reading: 0.5 A
